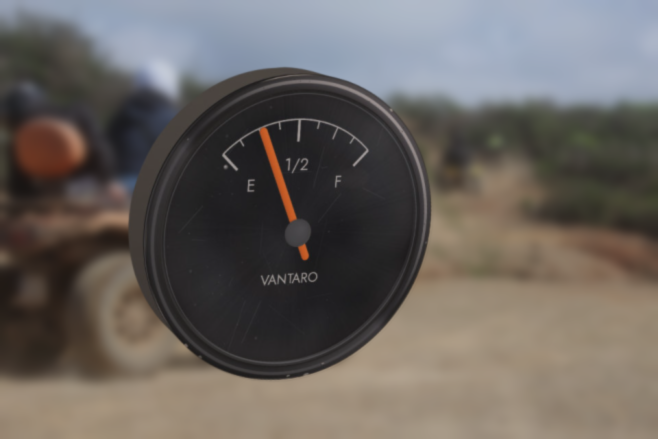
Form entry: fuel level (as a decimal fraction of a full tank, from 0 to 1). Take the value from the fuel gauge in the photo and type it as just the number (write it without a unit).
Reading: 0.25
